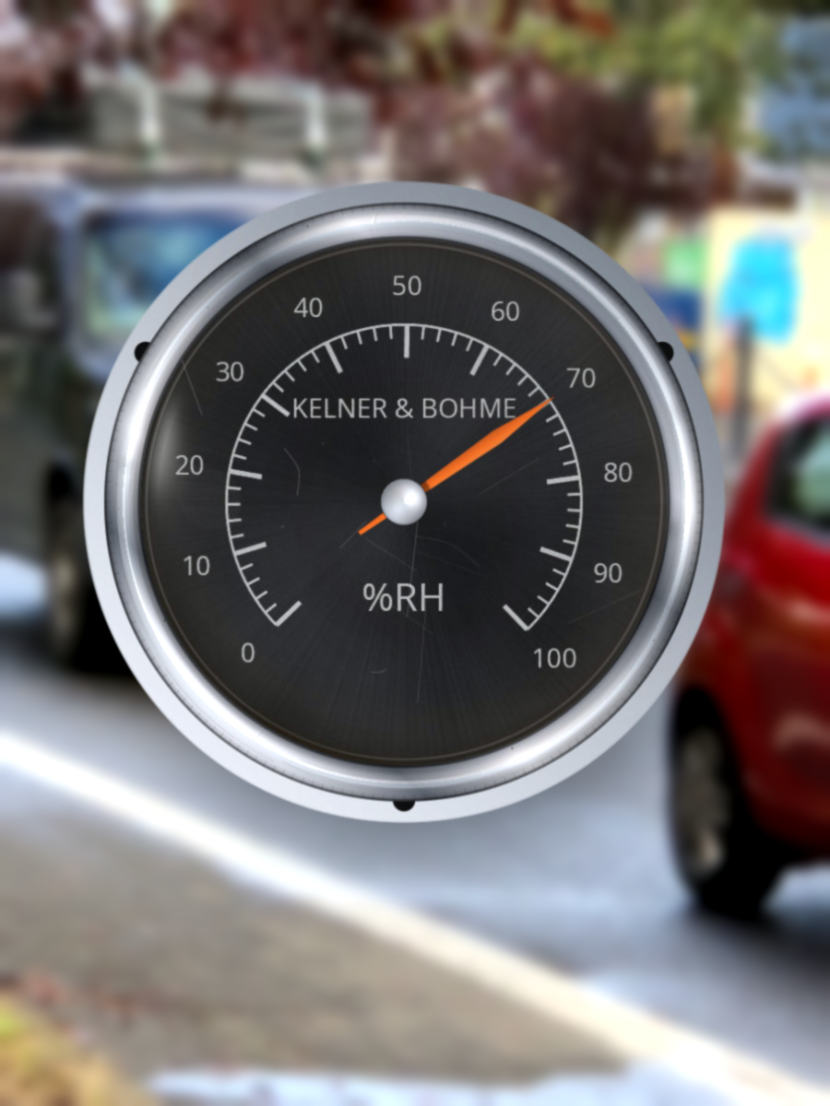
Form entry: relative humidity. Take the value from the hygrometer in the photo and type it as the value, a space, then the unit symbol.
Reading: 70 %
